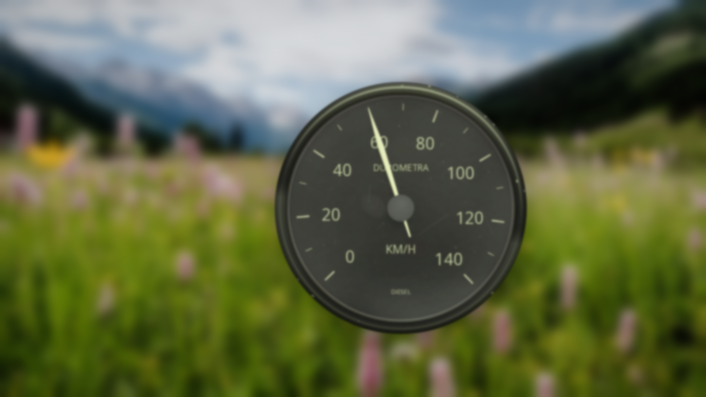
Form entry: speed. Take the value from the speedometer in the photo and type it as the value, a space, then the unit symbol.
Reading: 60 km/h
